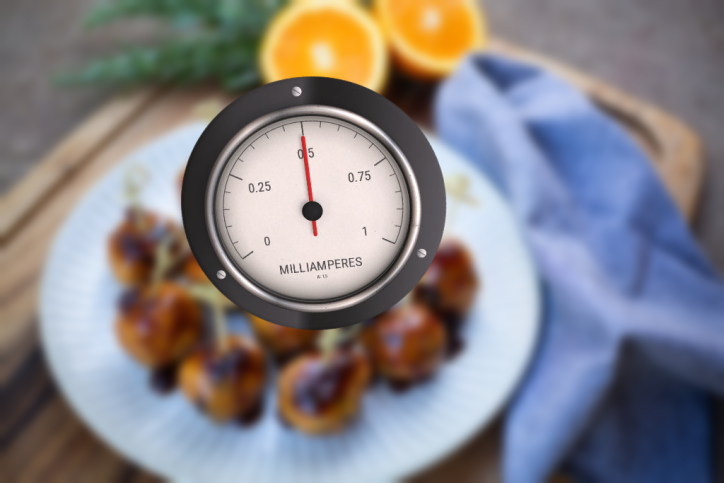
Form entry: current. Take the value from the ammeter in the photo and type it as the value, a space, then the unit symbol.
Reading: 0.5 mA
